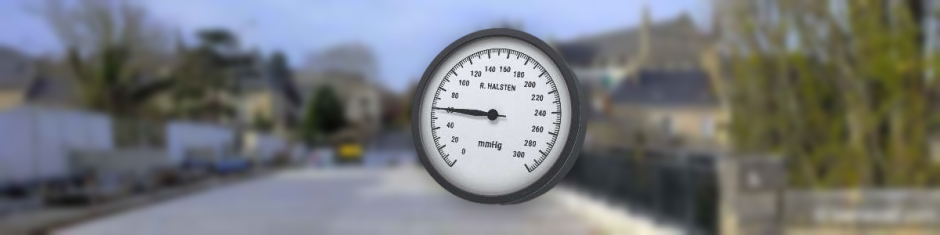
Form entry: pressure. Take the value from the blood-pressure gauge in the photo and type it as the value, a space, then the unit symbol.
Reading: 60 mmHg
